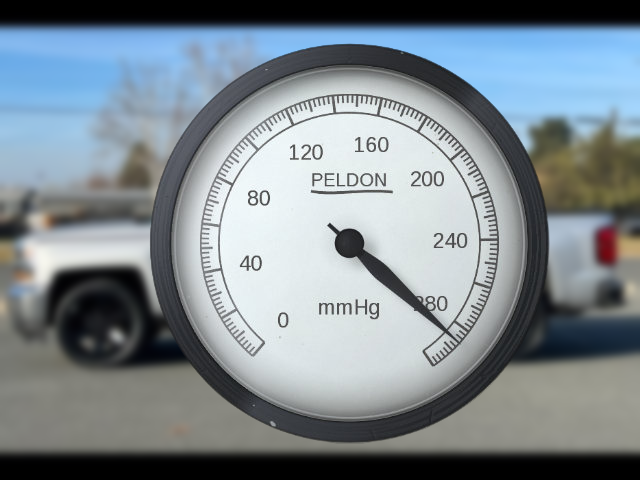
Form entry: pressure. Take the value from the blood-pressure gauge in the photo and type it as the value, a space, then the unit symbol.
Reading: 286 mmHg
